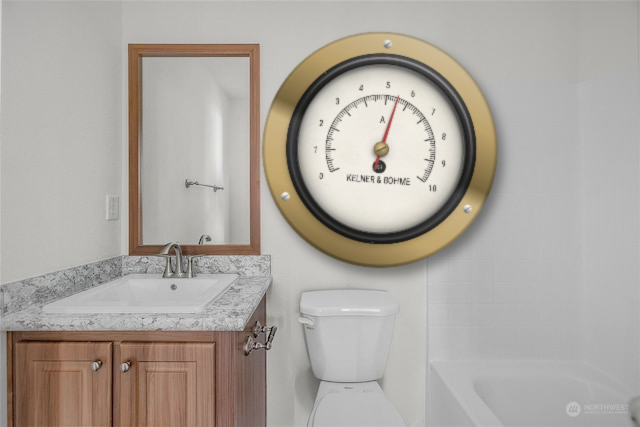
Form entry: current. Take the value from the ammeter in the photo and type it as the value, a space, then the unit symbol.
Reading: 5.5 A
